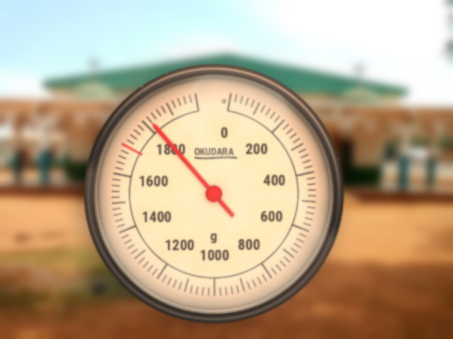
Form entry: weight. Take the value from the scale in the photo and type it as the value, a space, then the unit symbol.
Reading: 1820 g
